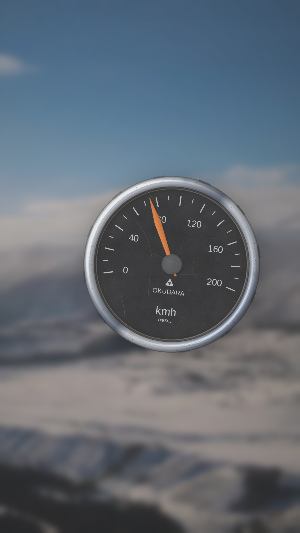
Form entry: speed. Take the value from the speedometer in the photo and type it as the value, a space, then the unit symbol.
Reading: 75 km/h
